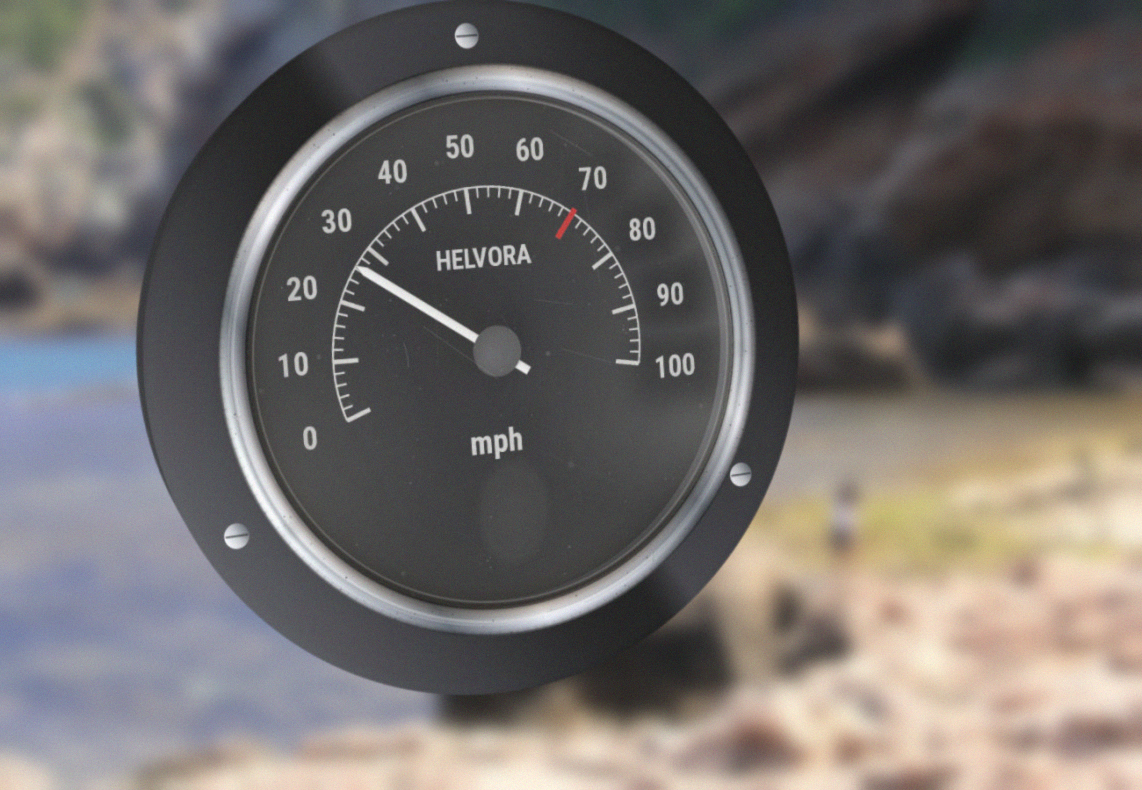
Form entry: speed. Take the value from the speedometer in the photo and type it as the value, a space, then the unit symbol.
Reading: 26 mph
